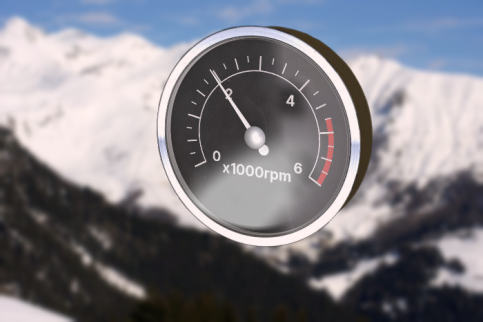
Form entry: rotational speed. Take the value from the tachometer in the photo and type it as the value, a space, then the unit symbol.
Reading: 2000 rpm
